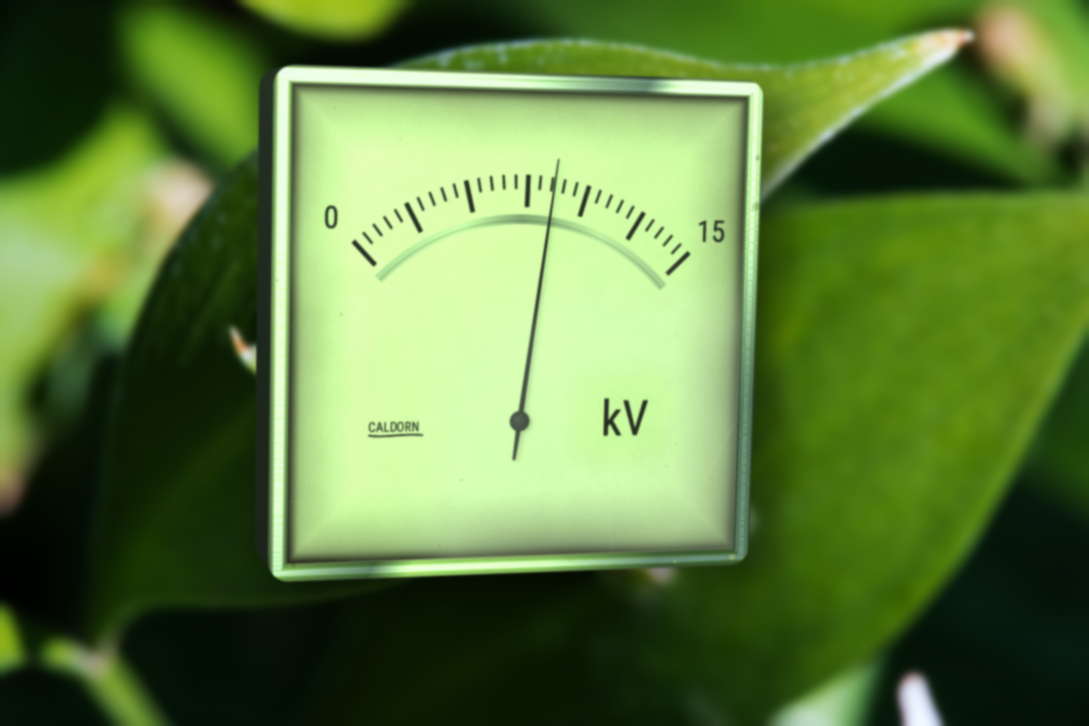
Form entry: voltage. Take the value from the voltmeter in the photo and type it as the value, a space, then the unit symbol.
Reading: 8.5 kV
